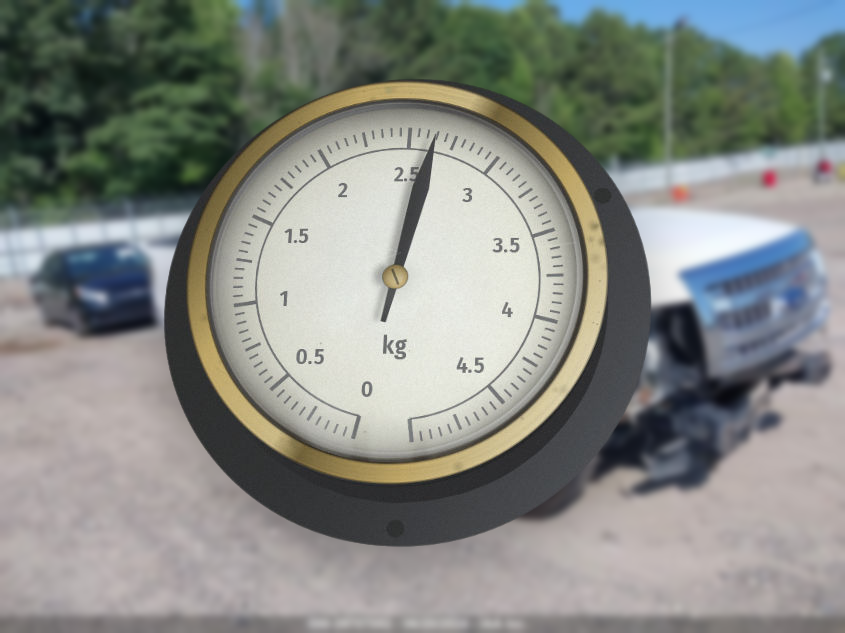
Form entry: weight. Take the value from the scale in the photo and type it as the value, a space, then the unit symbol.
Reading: 2.65 kg
